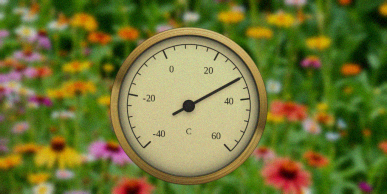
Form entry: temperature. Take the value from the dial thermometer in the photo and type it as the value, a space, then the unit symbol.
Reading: 32 °C
